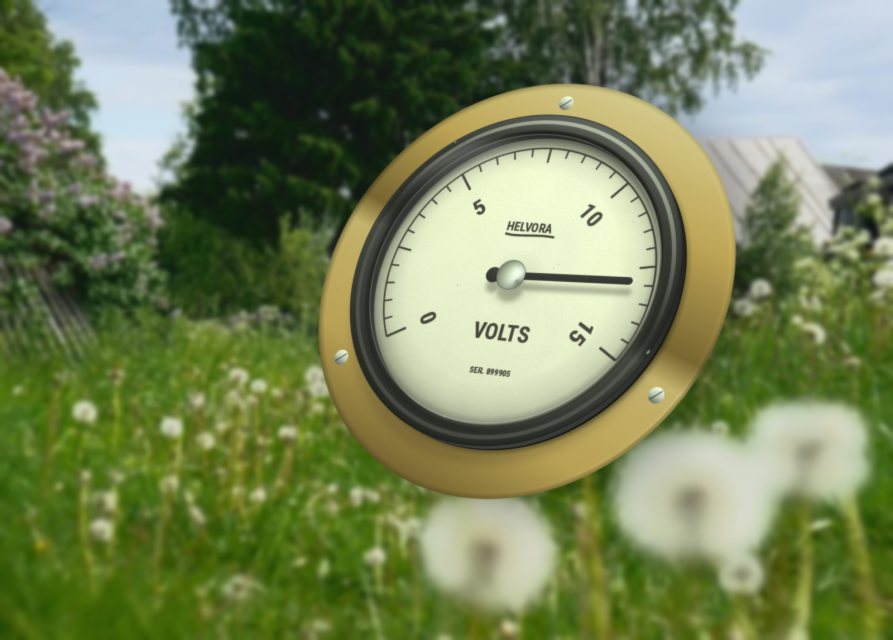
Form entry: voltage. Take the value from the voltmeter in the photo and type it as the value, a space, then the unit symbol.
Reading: 13 V
